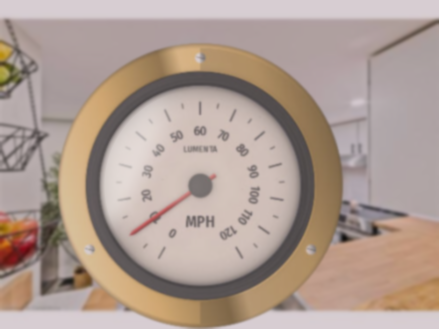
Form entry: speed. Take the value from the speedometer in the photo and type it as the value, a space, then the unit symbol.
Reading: 10 mph
